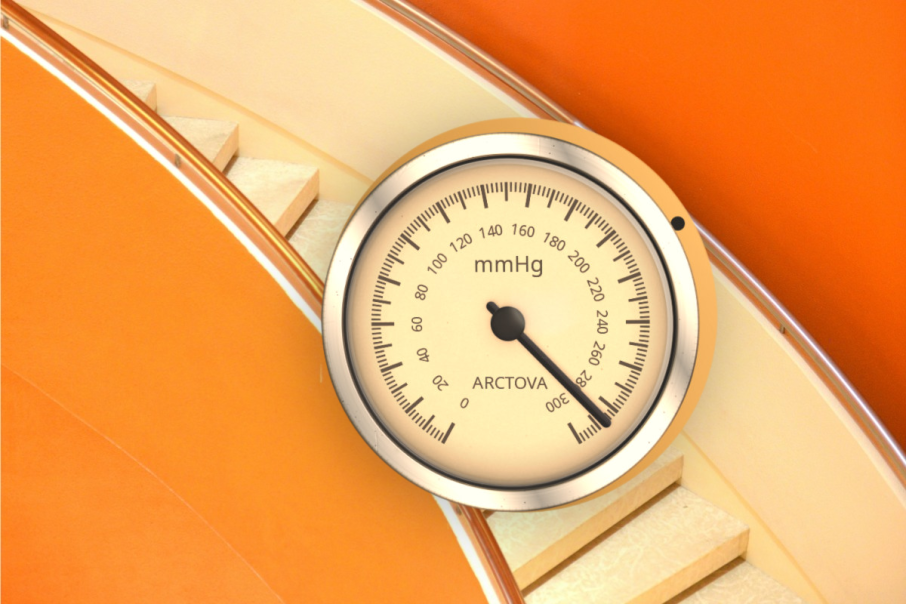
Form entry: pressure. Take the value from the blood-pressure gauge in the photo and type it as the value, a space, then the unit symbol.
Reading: 286 mmHg
